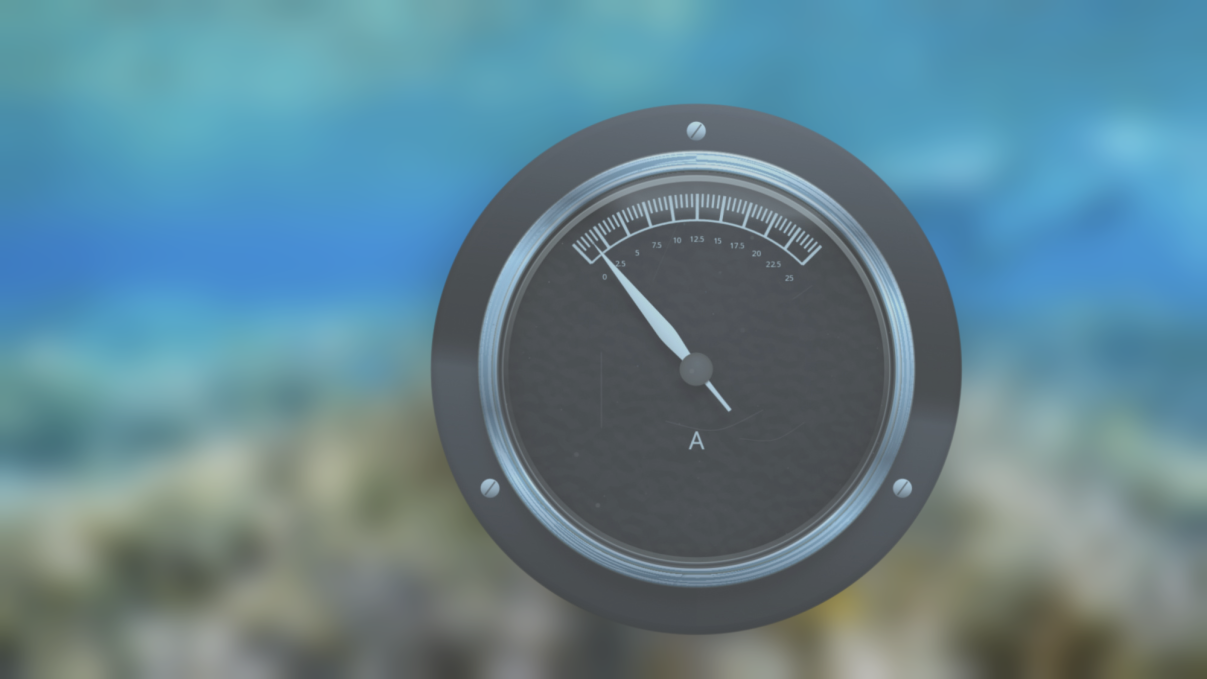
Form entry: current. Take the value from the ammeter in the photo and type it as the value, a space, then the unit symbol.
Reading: 1.5 A
